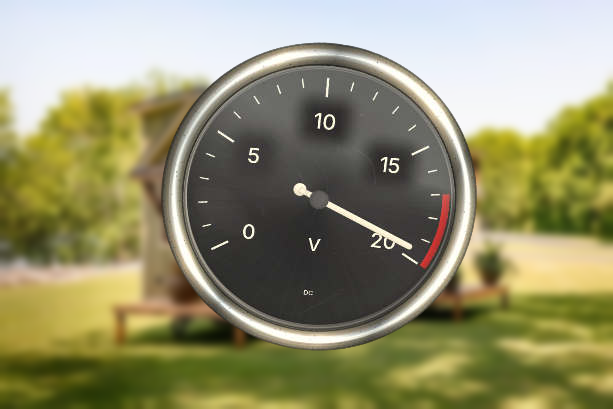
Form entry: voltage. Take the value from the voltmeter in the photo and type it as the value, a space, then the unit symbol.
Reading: 19.5 V
